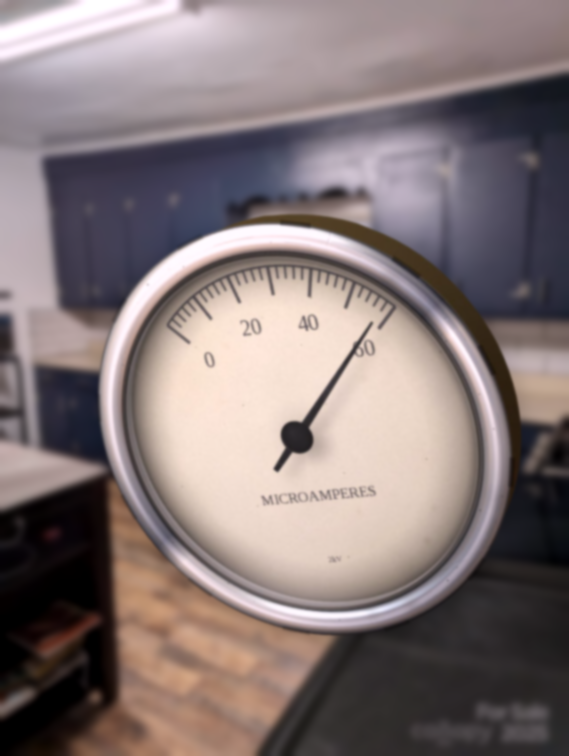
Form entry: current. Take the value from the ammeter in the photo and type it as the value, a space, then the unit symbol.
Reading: 58 µA
